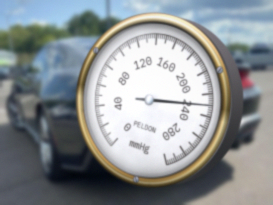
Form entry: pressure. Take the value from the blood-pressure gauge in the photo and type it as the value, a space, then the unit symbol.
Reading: 230 mmHg
